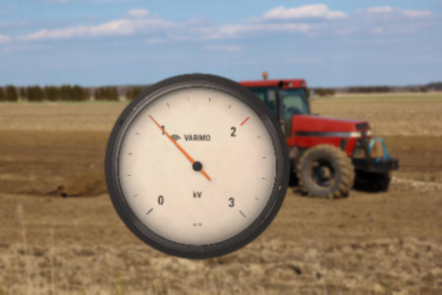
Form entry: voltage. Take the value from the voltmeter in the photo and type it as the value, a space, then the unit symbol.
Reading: 1 kV
